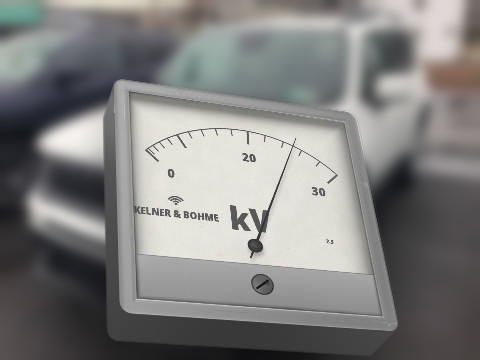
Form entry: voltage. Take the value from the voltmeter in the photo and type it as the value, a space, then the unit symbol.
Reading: 25 kV
